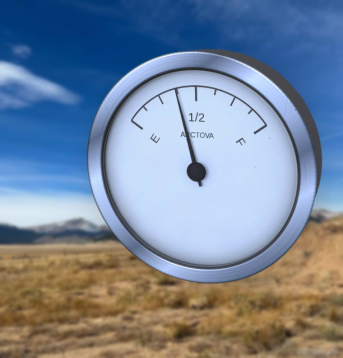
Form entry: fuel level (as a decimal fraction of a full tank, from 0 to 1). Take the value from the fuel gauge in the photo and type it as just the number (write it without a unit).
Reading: 0.375
